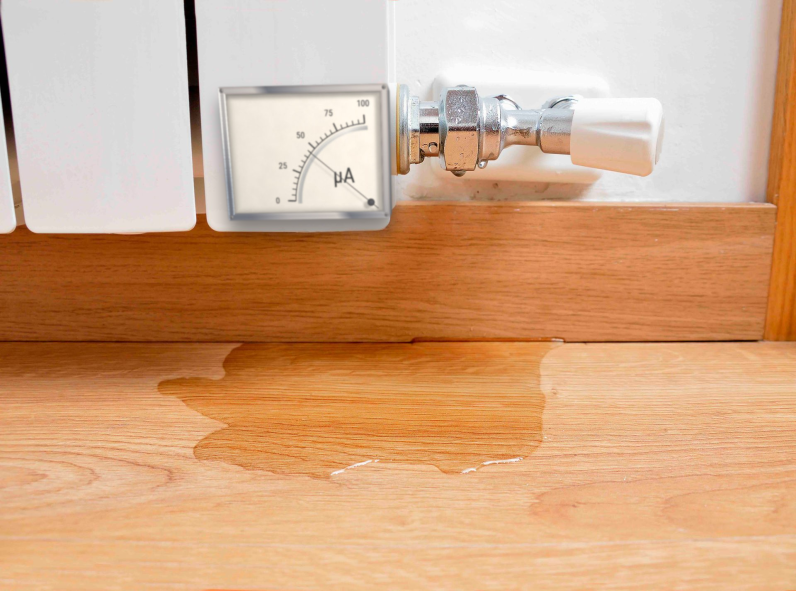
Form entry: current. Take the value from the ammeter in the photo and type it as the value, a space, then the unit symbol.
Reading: 45 µA
